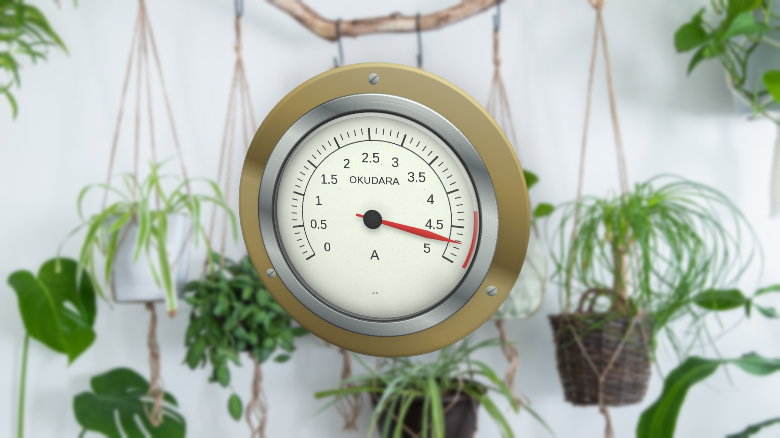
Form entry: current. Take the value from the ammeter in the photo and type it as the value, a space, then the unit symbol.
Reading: 4.7 A
